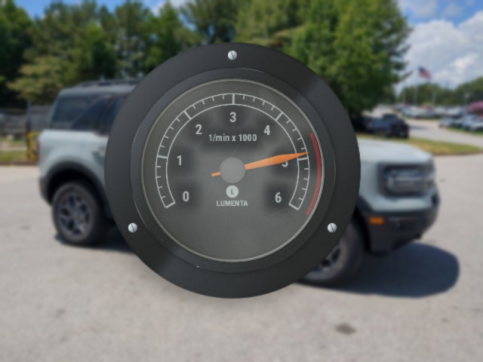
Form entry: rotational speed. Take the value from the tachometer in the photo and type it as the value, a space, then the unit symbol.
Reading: 4900 rpm
